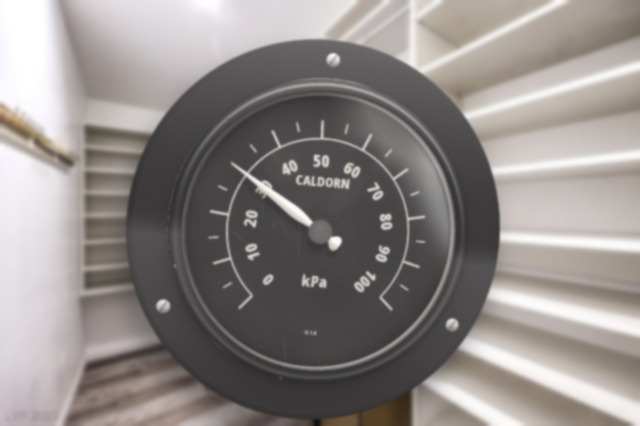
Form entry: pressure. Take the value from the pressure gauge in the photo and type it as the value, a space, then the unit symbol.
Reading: 30 kPa
